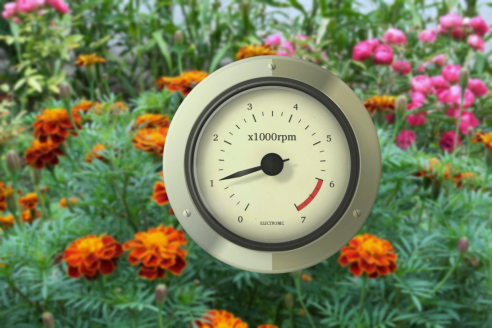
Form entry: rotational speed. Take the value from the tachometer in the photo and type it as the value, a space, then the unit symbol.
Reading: 1000 rpm
